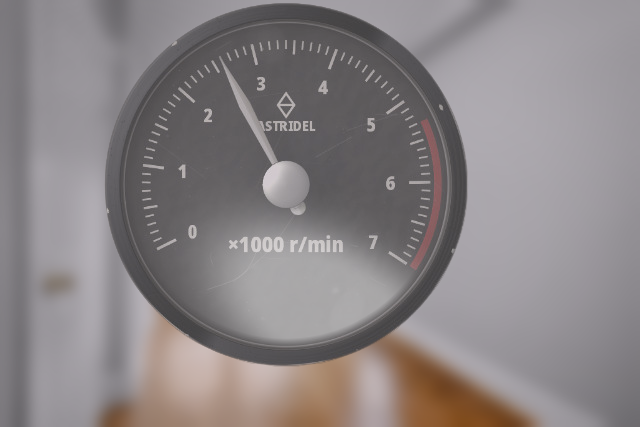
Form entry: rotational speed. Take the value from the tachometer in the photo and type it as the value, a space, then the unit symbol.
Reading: 2600 rpm
